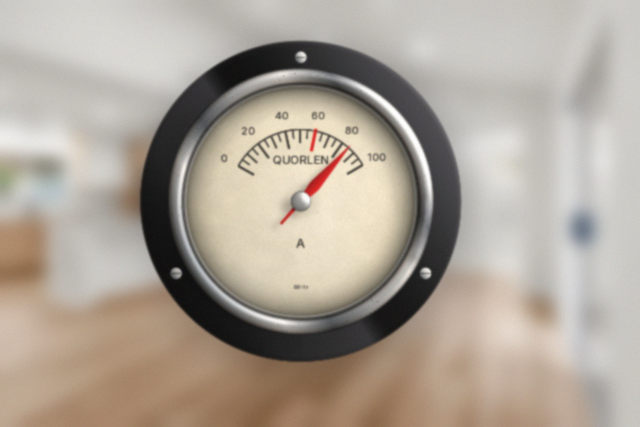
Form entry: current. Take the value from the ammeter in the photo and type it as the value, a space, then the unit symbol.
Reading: 85 A
